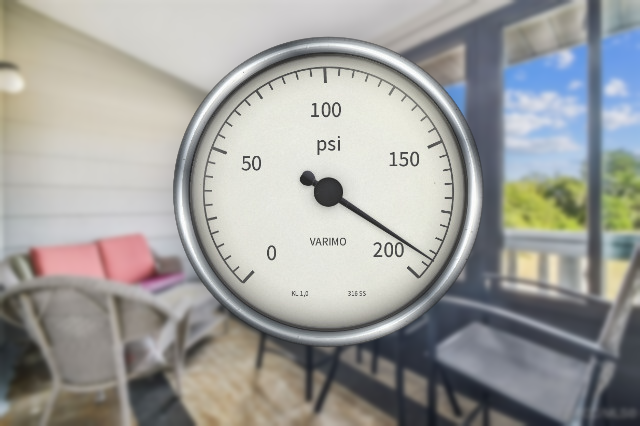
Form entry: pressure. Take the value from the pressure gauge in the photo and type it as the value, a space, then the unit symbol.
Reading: 192.5 psi
